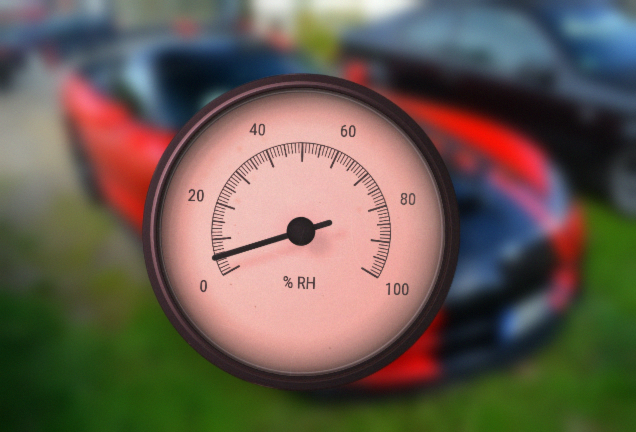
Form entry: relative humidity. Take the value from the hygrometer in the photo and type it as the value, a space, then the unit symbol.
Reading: 5 %
